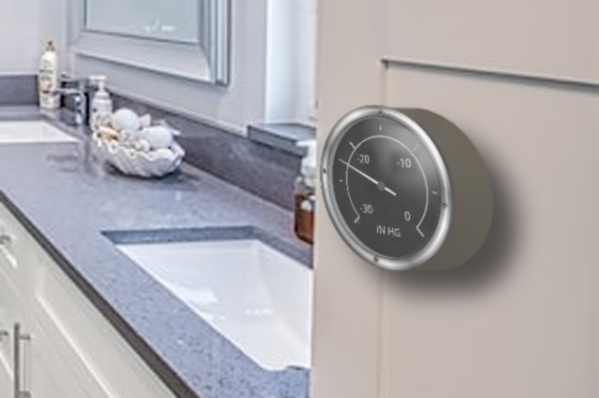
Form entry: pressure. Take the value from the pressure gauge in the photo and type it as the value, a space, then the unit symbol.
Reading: -22.5 inHg
